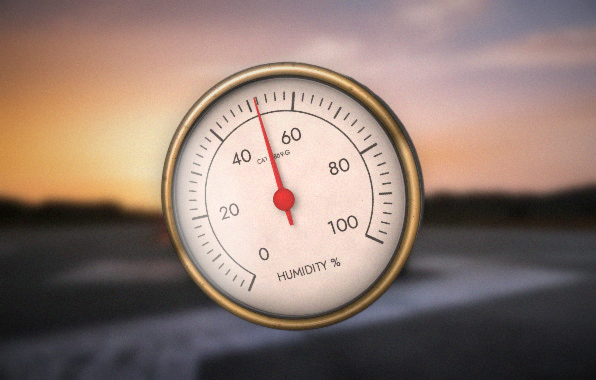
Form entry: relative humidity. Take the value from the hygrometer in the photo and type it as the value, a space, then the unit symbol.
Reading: 52 %
